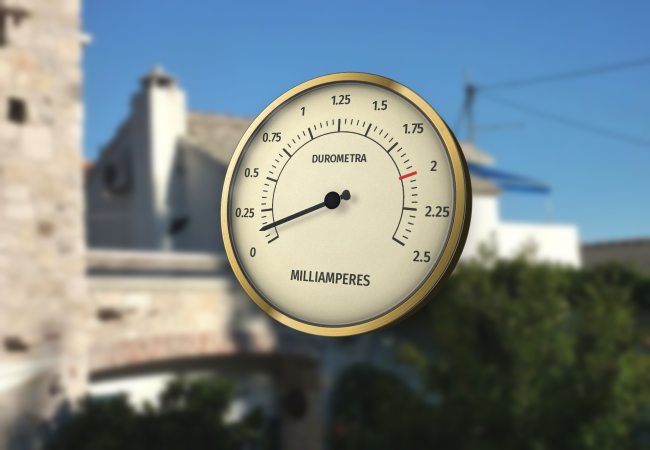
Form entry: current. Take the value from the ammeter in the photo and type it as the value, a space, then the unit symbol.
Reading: 0.1 mA
